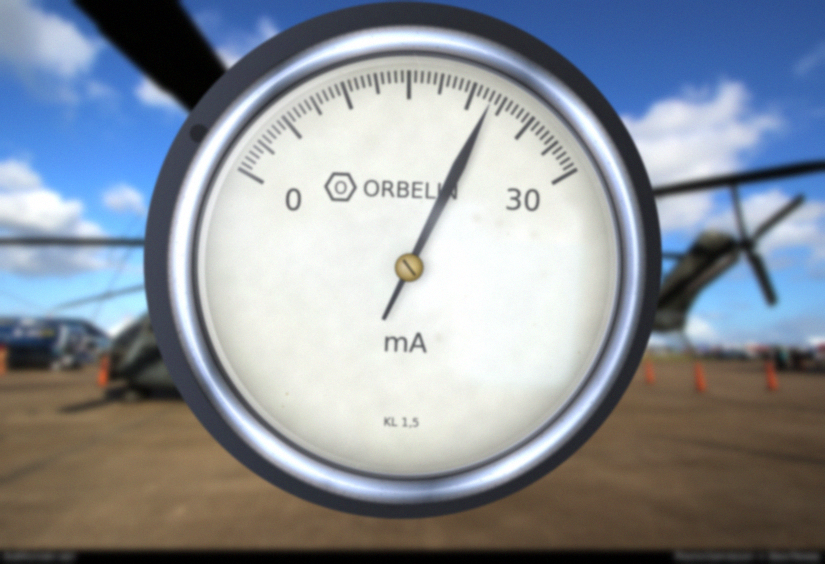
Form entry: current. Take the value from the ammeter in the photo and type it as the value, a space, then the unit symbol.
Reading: 21.5 mA
